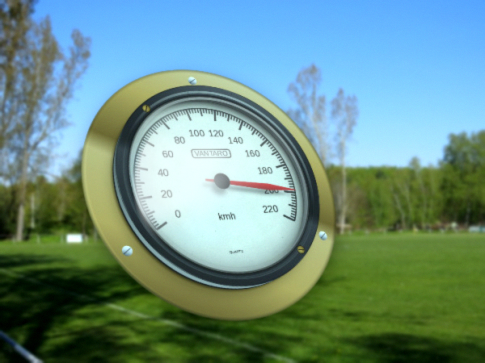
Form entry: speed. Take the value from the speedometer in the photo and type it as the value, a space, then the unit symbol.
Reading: 200 km/h
